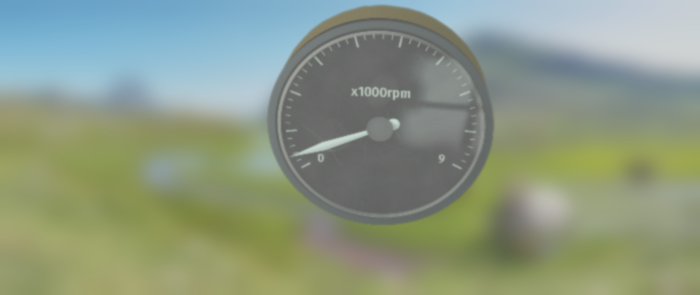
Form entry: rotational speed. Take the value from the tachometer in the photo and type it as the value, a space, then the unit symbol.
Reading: 400 rpm
